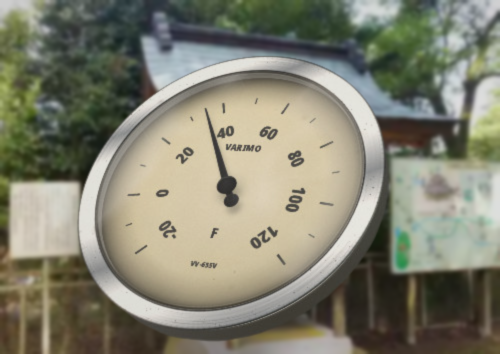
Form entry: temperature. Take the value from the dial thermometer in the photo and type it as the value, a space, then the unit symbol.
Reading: 35 °F
